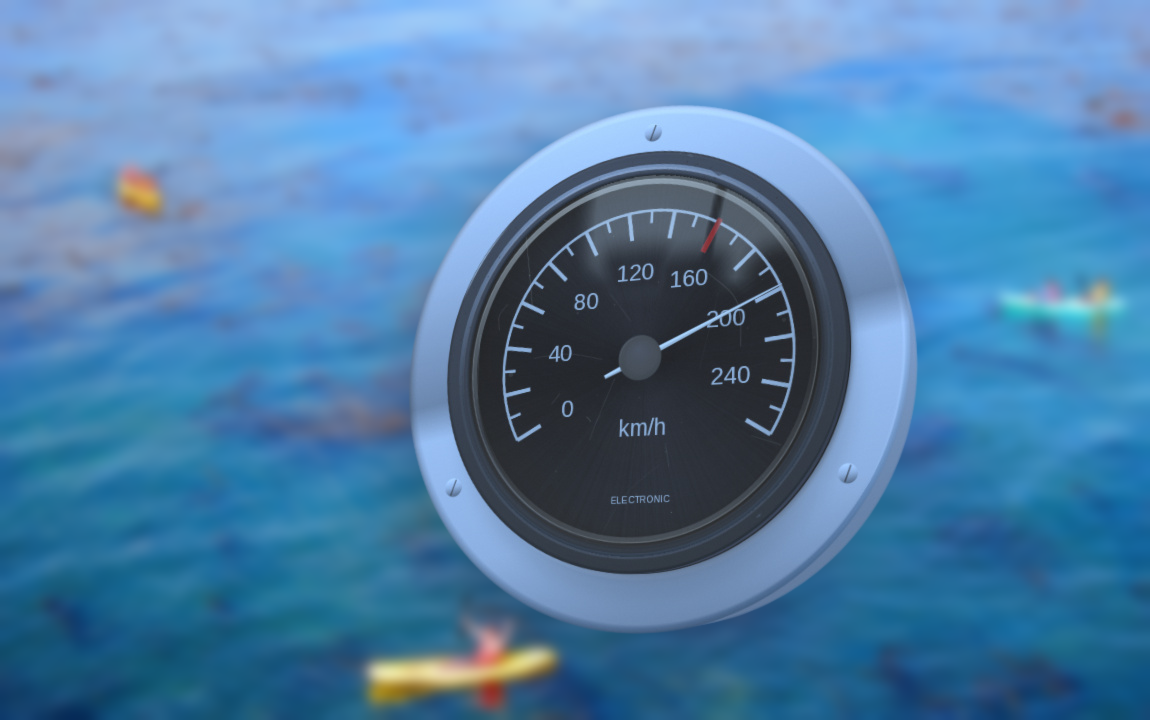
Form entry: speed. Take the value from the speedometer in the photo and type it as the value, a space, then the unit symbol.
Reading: 200 km/h
